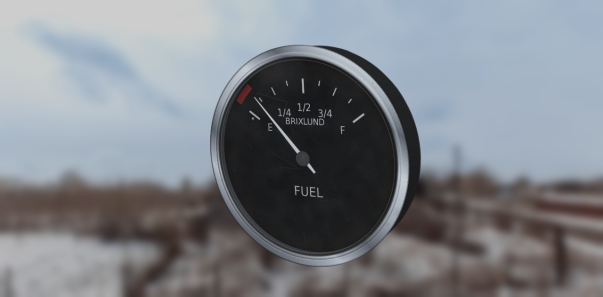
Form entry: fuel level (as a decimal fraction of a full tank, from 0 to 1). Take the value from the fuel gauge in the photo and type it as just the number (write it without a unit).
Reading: 0.125
